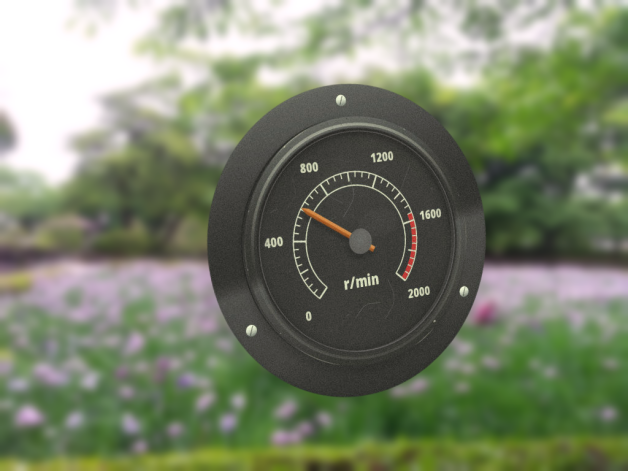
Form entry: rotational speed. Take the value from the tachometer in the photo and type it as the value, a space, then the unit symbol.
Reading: 600 rpm
